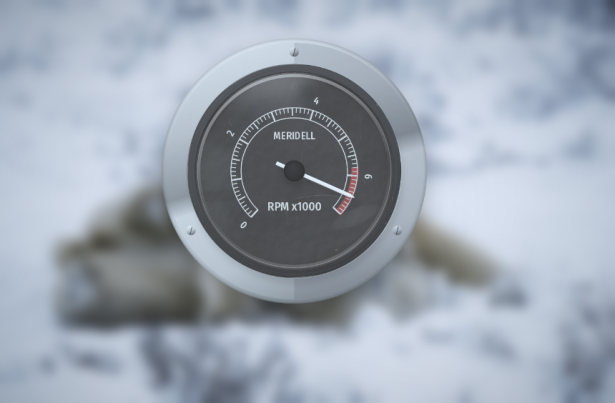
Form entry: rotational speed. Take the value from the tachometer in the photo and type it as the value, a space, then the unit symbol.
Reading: 6500 rpm
